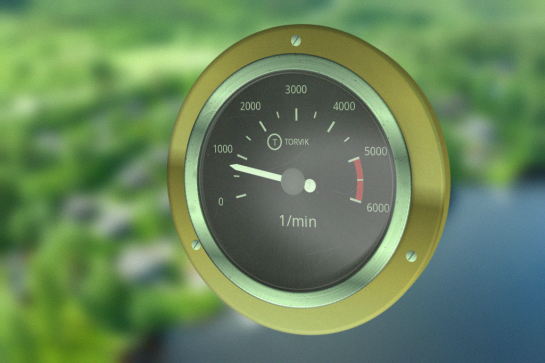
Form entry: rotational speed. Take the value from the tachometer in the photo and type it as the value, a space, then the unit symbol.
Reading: 750 rpm
